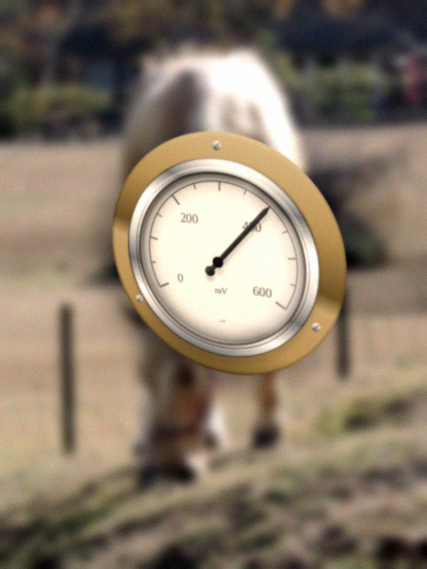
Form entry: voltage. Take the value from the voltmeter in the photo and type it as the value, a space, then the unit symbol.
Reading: 400 mV
